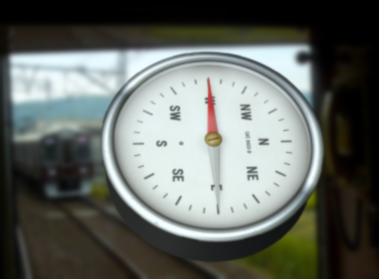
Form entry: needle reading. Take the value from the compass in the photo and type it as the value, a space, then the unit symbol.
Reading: 270 °
